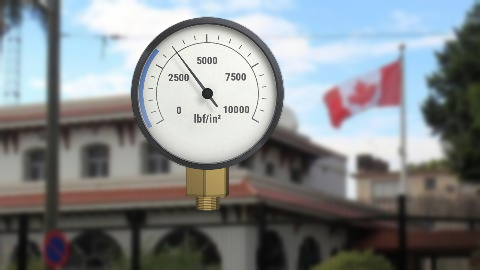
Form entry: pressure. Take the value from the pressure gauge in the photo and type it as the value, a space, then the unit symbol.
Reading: 3500 psi
